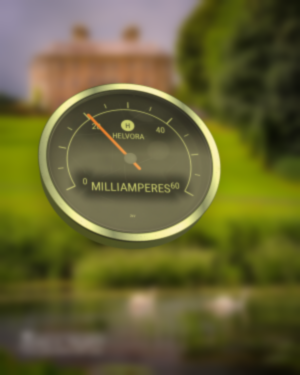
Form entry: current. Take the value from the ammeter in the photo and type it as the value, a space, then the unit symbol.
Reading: 20 mA
